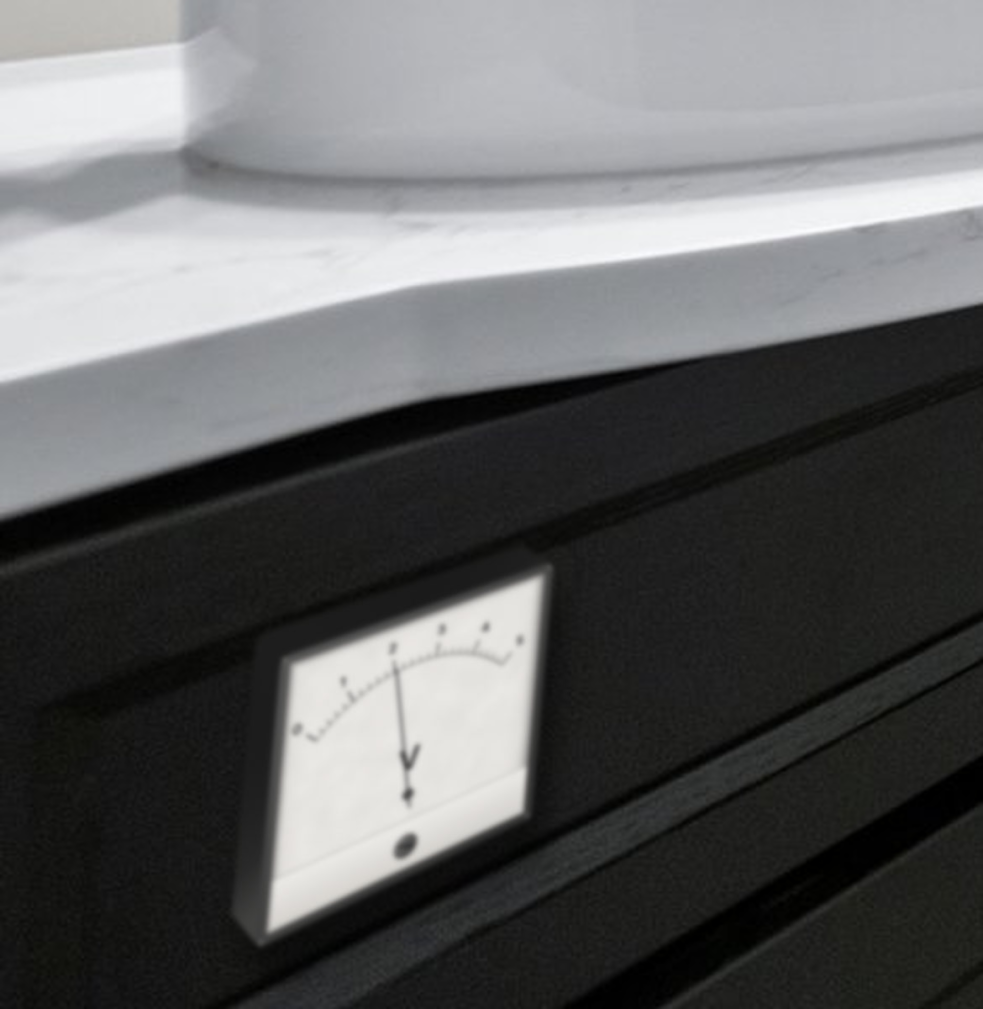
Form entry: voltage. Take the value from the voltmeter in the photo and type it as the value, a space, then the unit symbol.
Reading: 2 V
